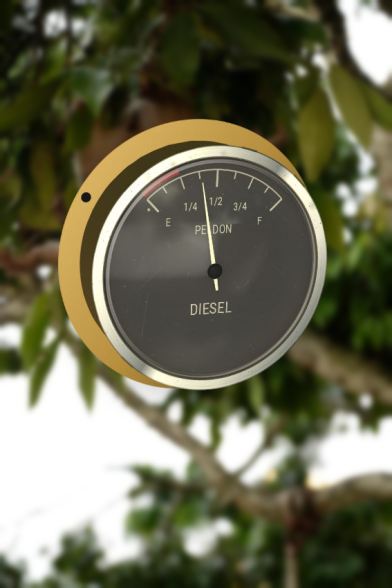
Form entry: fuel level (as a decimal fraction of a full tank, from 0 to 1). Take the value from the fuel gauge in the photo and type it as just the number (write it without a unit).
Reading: 0.375
